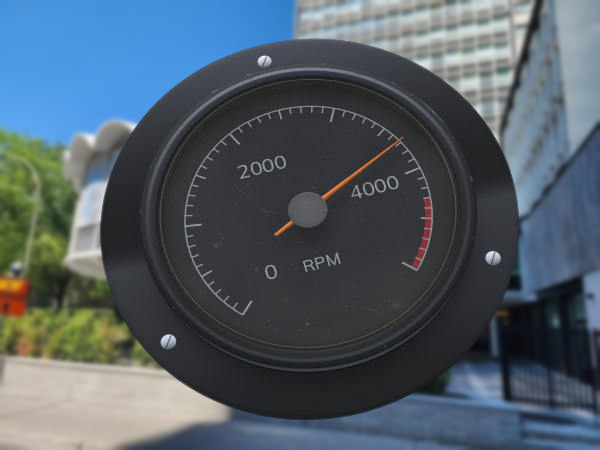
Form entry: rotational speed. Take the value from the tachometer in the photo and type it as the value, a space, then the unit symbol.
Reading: 3700 rpm
